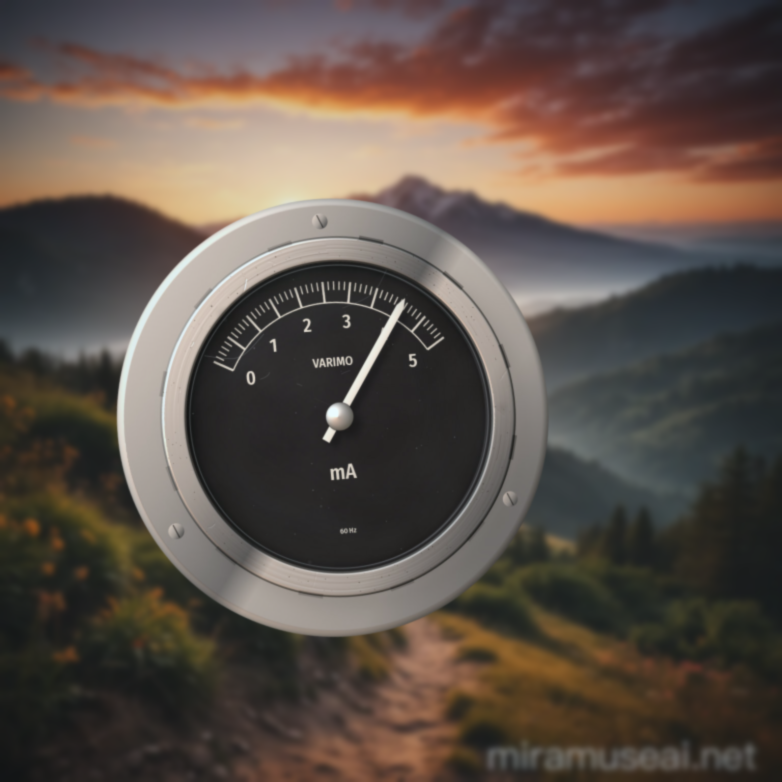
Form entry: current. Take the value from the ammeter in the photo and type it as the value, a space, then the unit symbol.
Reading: 4 mA
